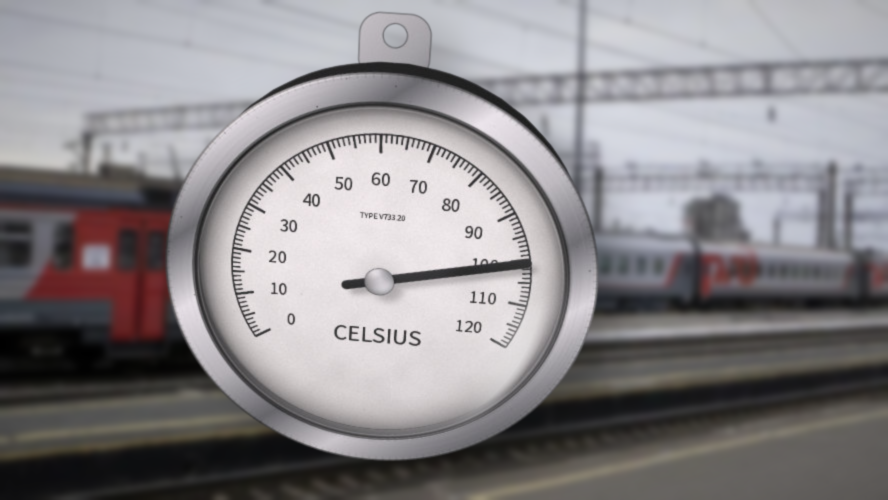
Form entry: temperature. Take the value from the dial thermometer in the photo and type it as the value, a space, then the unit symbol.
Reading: 100 °C
